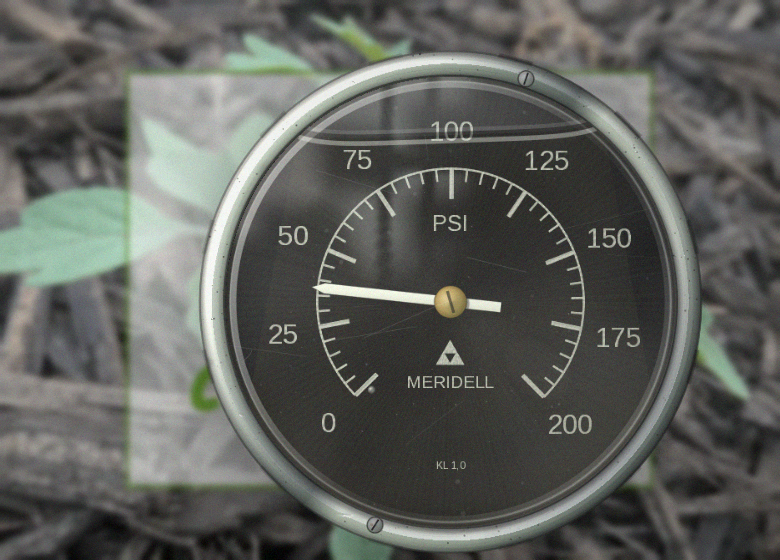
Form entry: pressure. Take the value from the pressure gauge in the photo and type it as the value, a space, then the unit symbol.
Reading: 37.5 psi
